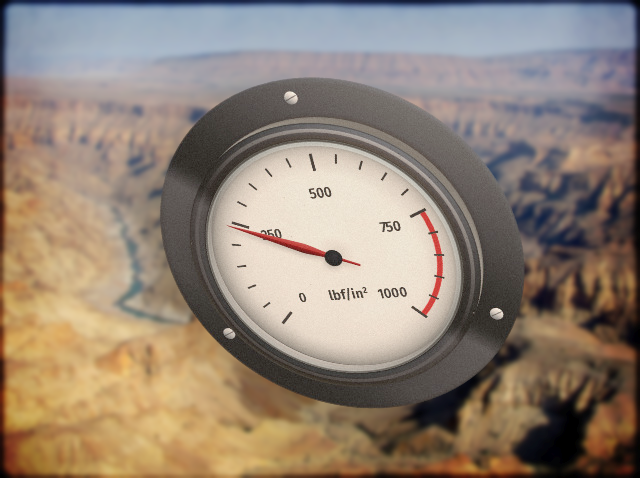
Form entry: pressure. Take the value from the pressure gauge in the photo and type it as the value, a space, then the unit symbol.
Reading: 250 psi
